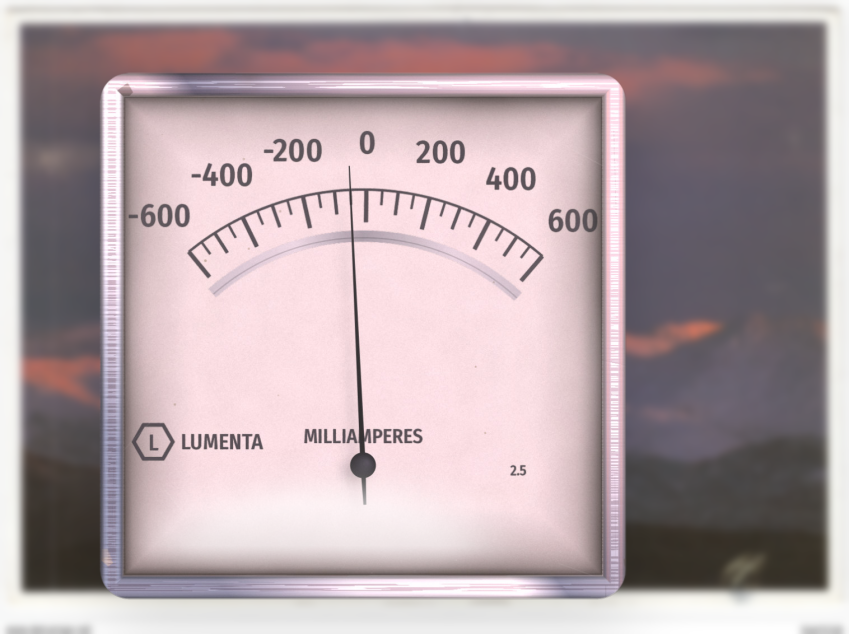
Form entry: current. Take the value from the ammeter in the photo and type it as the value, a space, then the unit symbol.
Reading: -50 mA
